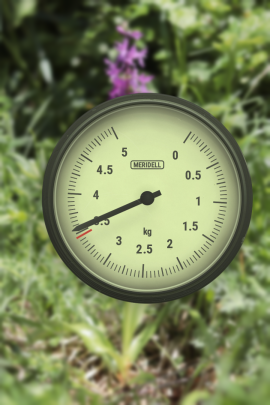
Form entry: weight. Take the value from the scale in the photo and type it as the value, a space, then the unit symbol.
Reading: 3.55 kg
